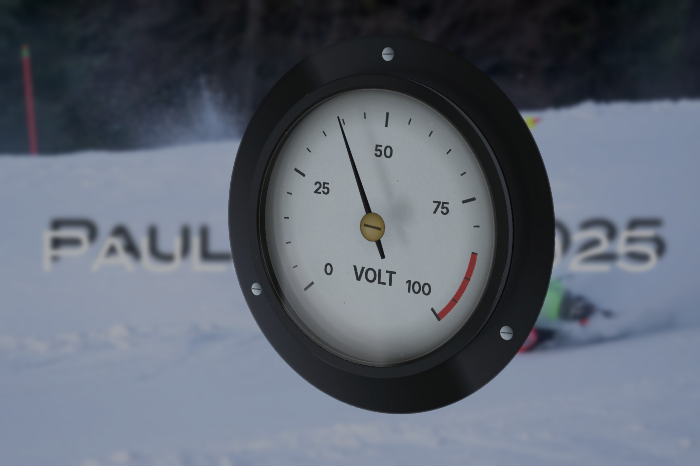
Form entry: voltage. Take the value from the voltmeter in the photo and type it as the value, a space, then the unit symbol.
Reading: 40 V
